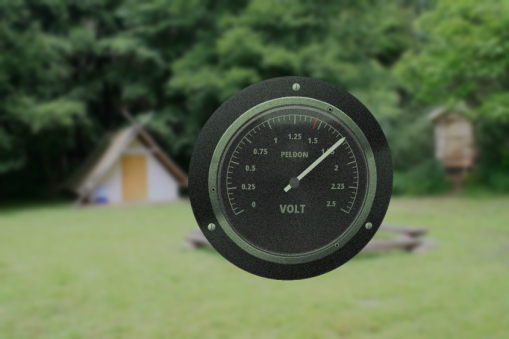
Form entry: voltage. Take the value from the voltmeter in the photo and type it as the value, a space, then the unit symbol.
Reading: 1.75 V
